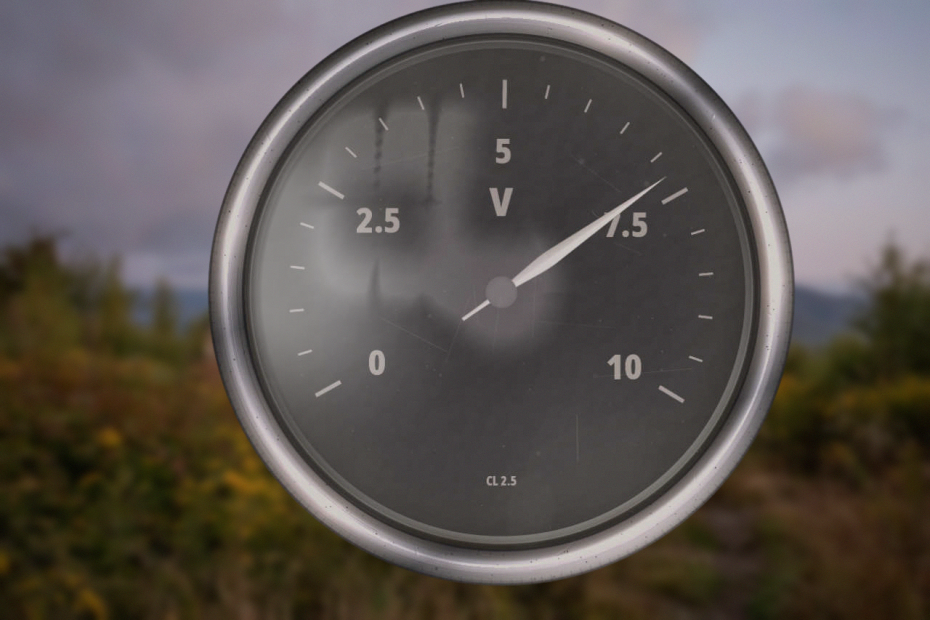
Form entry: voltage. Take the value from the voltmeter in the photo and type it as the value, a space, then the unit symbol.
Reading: 7.25 V
